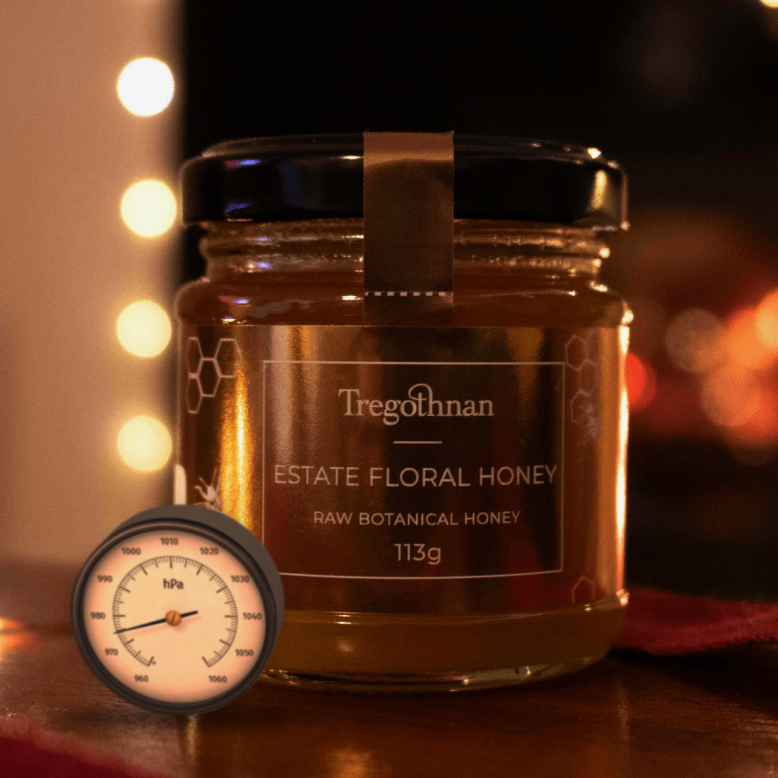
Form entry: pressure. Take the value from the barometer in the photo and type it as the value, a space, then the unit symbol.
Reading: 975 hPa
